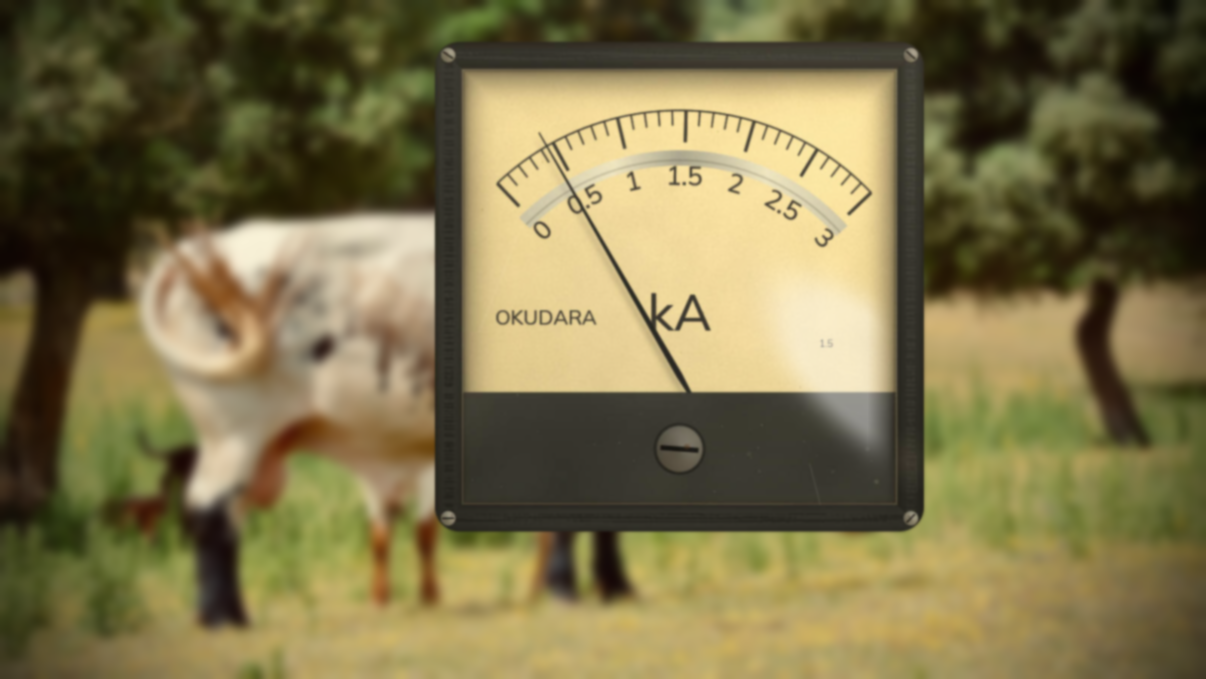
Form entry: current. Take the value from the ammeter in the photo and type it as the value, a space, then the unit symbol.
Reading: 0.45 kA
